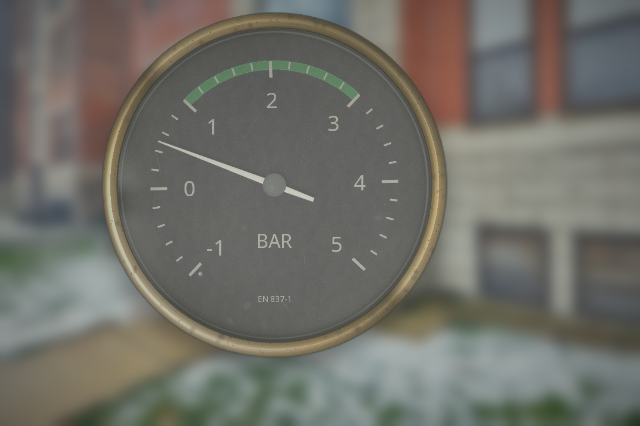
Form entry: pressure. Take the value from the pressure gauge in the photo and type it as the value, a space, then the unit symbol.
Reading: 0.5 bar
